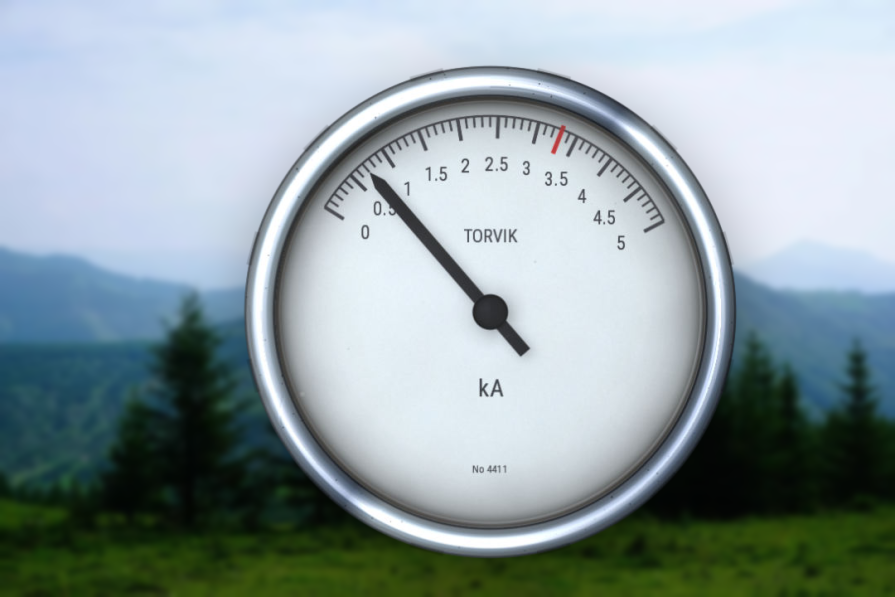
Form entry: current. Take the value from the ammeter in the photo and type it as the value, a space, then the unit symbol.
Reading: 0.7 kA
